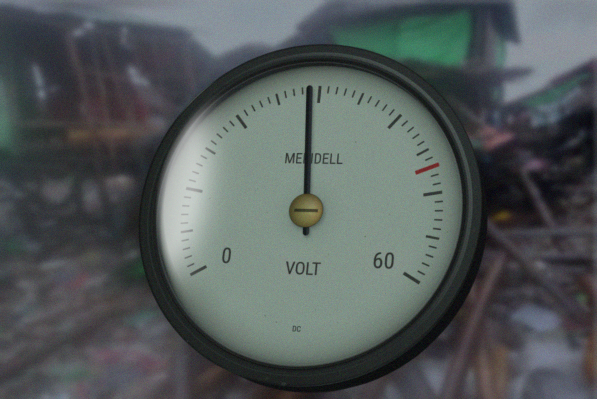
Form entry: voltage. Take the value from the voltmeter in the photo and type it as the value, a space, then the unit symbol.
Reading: 29 V
